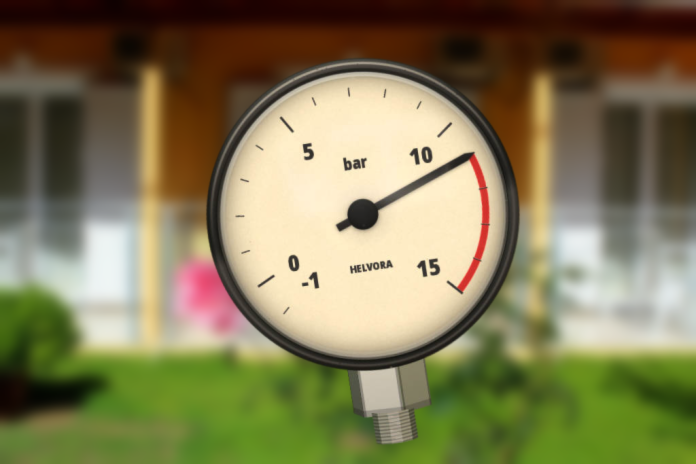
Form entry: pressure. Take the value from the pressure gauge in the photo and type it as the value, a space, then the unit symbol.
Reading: 11 bar
